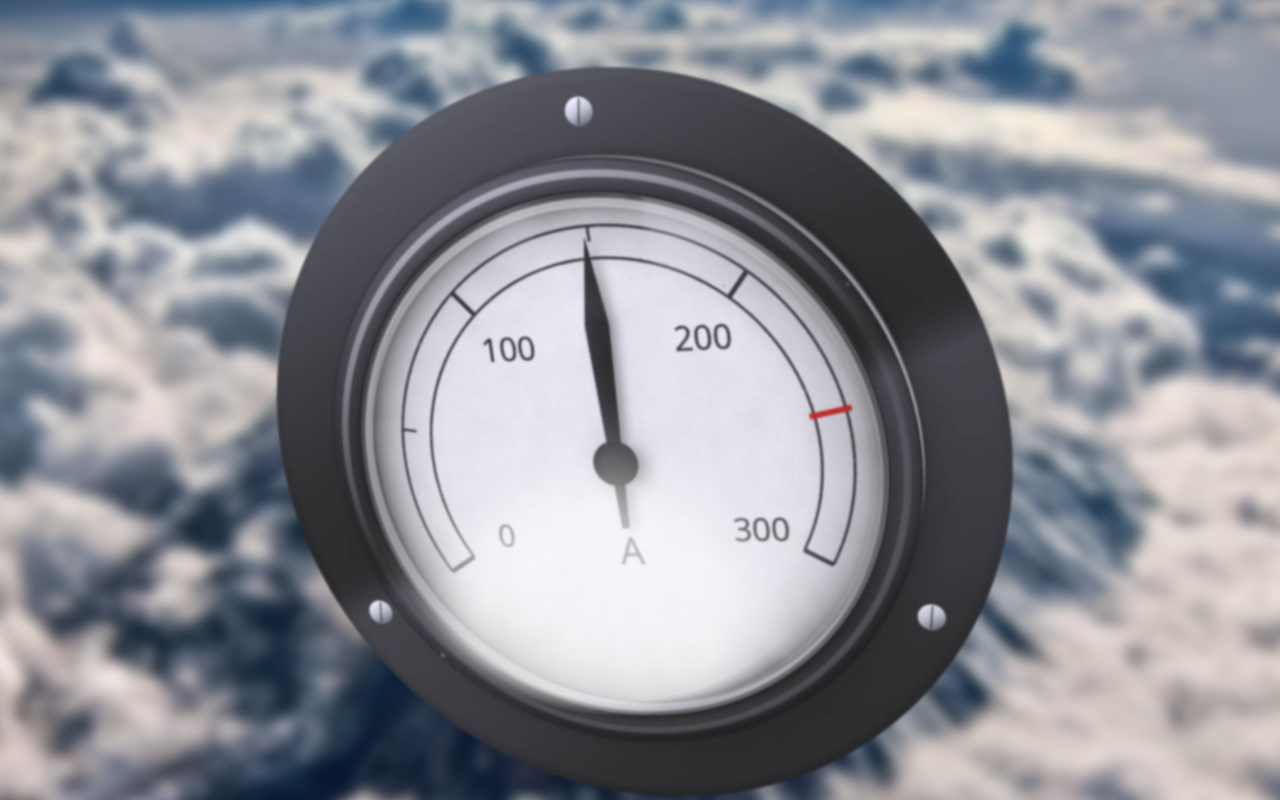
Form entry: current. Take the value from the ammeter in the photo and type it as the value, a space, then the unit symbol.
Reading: 150 A
